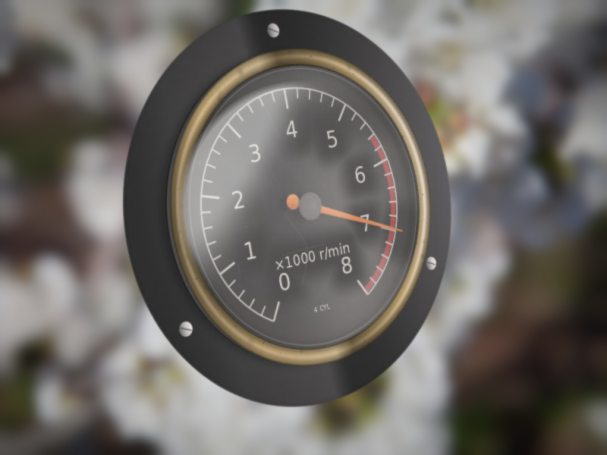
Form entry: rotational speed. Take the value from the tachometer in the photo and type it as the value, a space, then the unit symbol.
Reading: 7000 rpm
